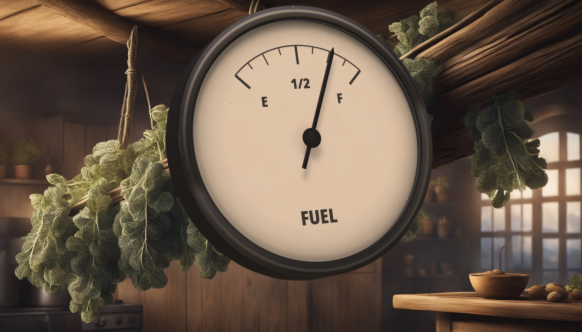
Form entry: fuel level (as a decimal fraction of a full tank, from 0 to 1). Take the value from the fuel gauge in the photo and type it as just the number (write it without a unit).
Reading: 0.75
